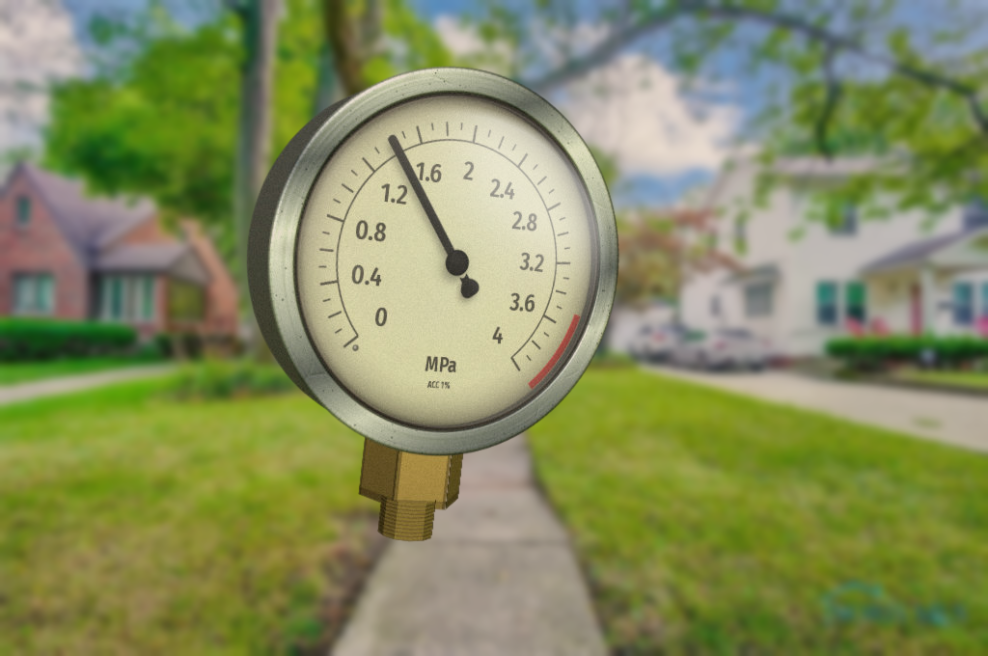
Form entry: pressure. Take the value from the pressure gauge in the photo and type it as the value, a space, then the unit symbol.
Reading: 1.4 MPa
